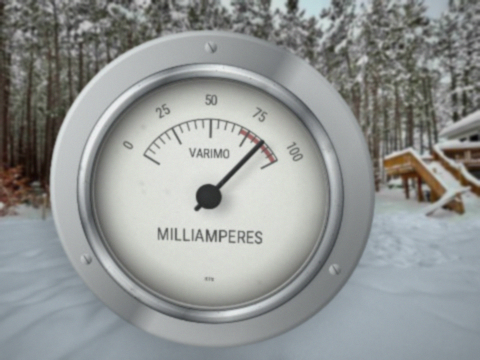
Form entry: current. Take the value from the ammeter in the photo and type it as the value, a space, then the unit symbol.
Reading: 85 mA
